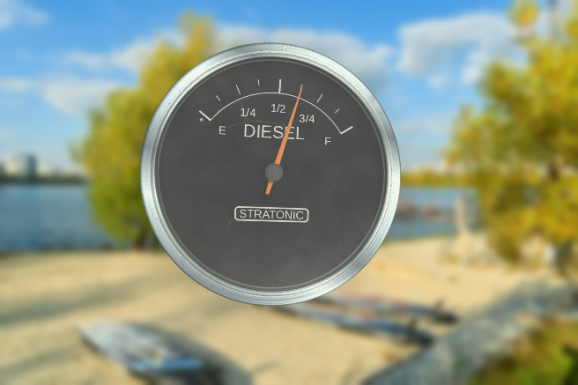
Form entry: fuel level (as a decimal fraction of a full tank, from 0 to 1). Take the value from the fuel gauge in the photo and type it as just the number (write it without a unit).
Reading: 0.625
